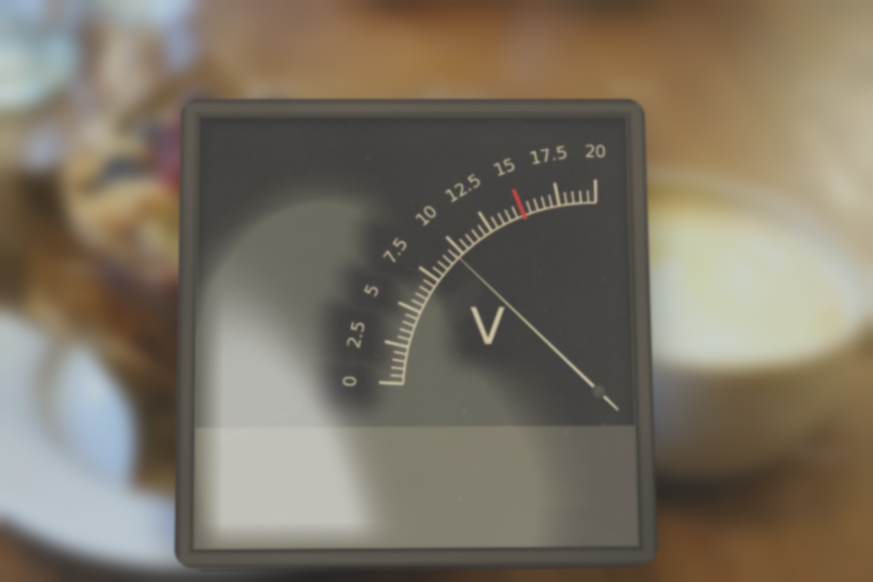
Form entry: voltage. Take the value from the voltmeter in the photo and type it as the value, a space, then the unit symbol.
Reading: 9.5 V
